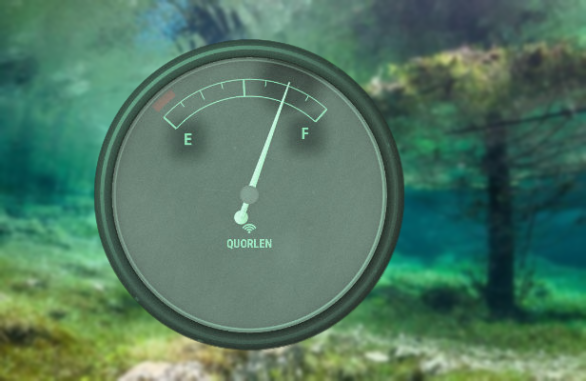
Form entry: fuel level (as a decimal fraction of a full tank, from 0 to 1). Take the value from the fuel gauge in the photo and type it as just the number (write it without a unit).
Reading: 0.75
